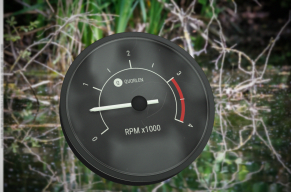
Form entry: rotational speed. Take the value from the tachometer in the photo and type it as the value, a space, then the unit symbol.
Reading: 500 rpm
